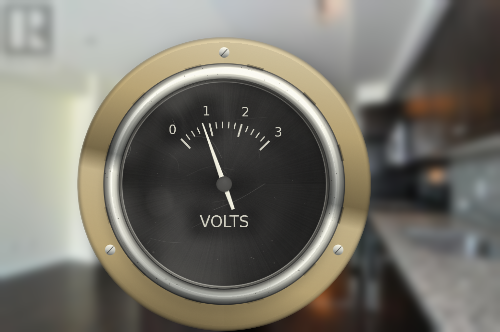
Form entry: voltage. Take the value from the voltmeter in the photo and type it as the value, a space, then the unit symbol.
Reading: 0.8 V
